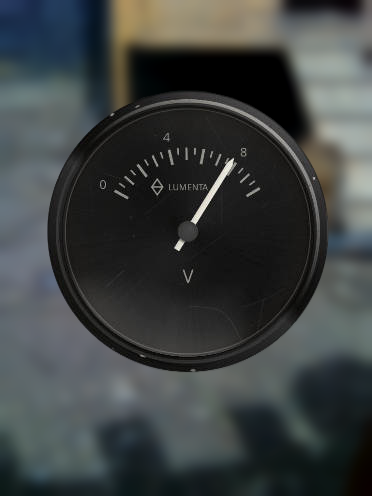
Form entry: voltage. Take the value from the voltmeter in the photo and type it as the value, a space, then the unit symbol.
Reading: 7.75 V
